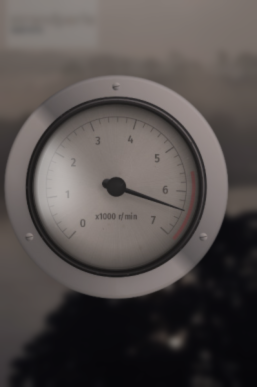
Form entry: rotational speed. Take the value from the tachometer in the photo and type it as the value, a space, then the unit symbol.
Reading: 6400 rpm
